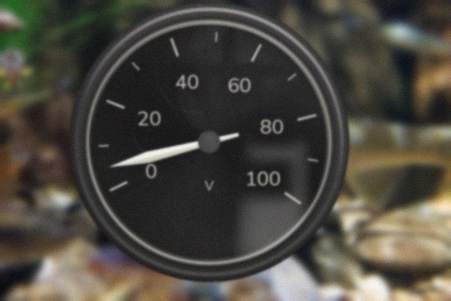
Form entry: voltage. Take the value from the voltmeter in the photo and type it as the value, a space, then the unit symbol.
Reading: 5 V
